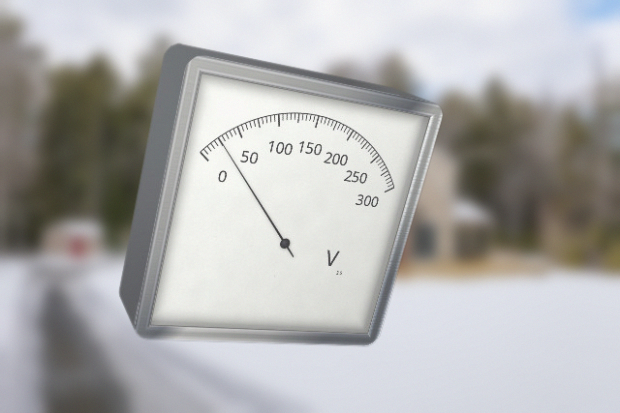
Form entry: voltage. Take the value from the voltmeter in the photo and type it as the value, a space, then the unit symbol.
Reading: 25 V
